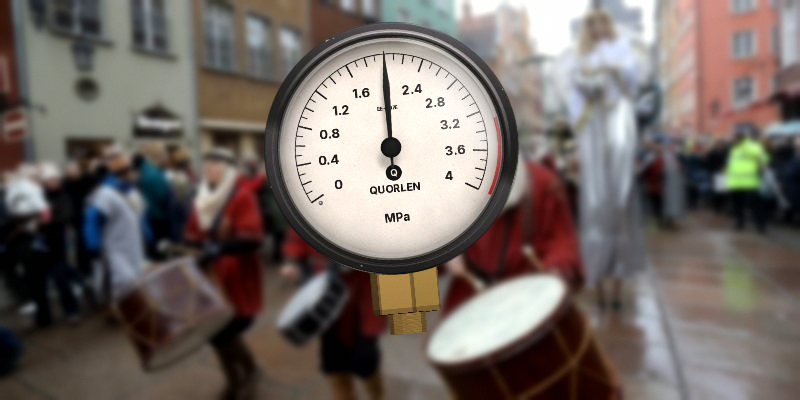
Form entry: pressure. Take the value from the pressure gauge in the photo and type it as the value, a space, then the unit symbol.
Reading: 2 MPa
